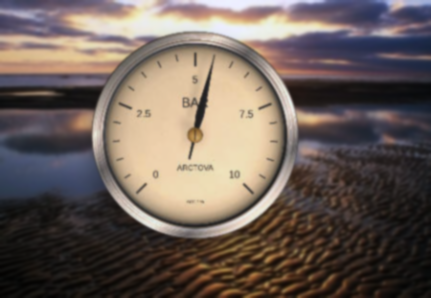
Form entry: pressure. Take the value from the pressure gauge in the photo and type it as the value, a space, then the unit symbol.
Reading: 5.5 bar
